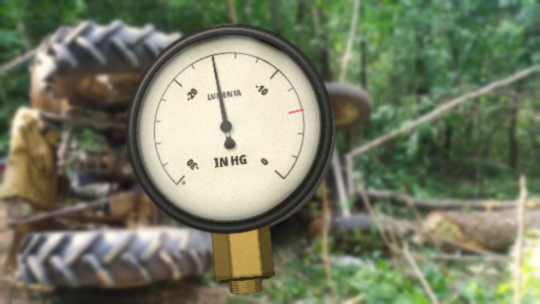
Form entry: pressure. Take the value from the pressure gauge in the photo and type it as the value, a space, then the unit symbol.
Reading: -16 inHg
